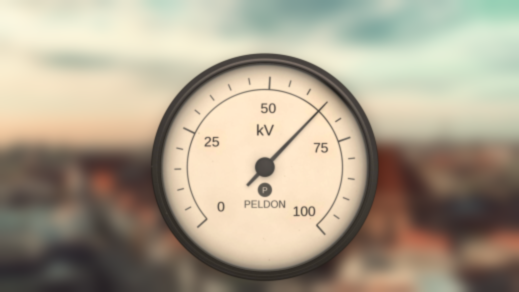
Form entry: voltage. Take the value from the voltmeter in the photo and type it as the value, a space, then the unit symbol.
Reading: 65 kV
